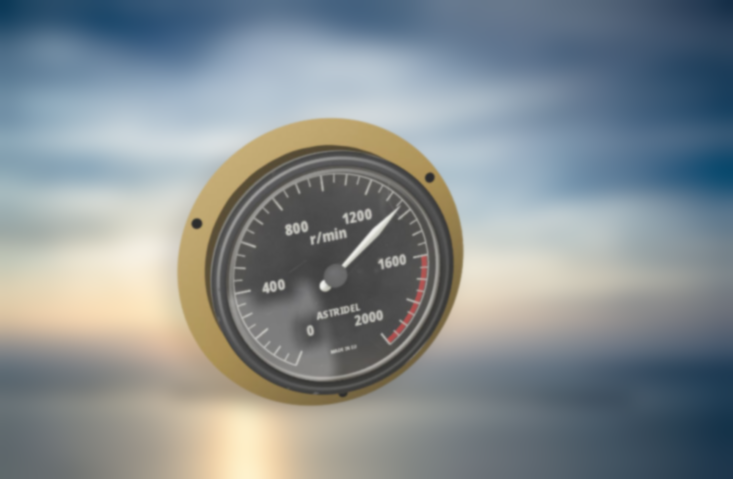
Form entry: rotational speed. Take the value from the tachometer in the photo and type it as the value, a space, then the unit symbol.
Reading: 1350 rpm
